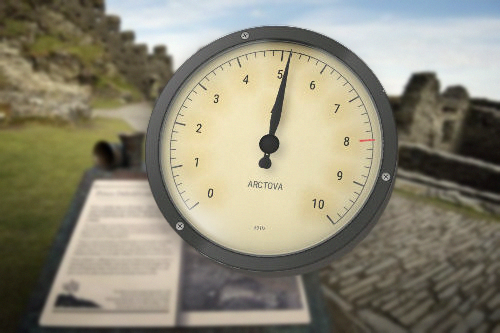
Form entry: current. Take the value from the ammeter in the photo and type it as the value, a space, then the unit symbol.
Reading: 5.2 A
